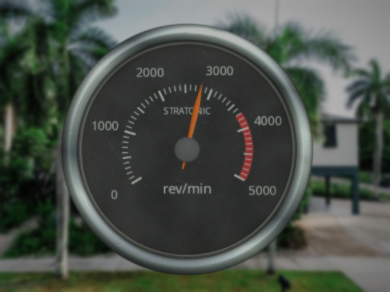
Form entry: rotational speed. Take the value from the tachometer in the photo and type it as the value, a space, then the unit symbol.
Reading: 2800 rpm
